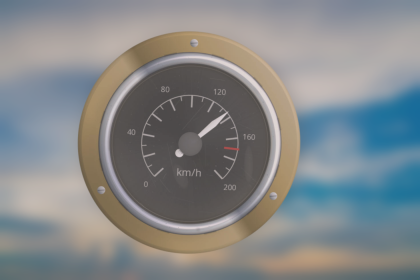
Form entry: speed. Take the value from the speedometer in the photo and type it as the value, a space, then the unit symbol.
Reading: 135 km/h
